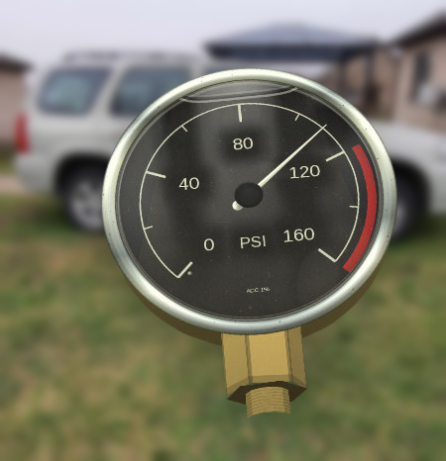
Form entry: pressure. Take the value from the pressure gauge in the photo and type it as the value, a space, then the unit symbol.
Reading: 110 psi
